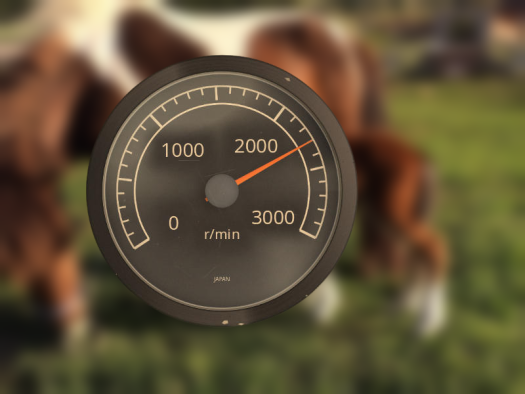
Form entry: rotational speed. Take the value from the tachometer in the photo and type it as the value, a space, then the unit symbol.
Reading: 2300 rpm
